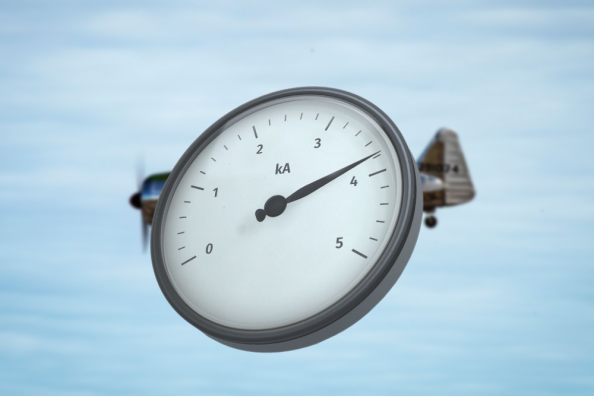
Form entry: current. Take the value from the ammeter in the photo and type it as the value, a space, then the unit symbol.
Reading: 3.8 kA
